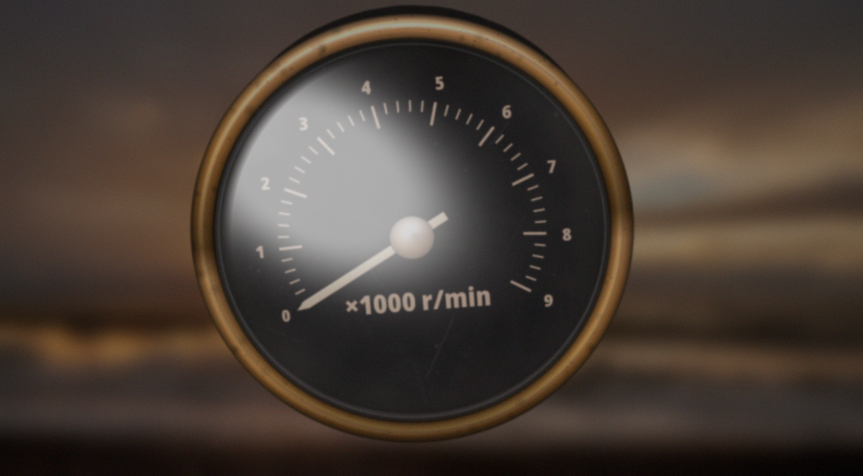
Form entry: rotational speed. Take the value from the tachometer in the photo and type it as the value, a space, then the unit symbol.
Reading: 0 rpm
